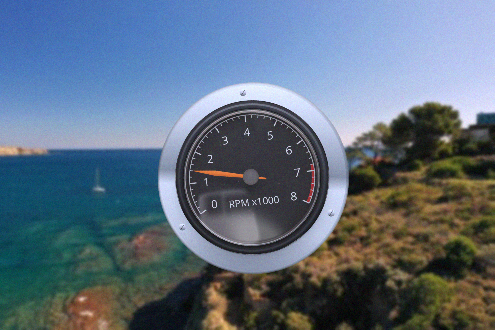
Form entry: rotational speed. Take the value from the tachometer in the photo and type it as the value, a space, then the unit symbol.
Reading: 1400 rpm
